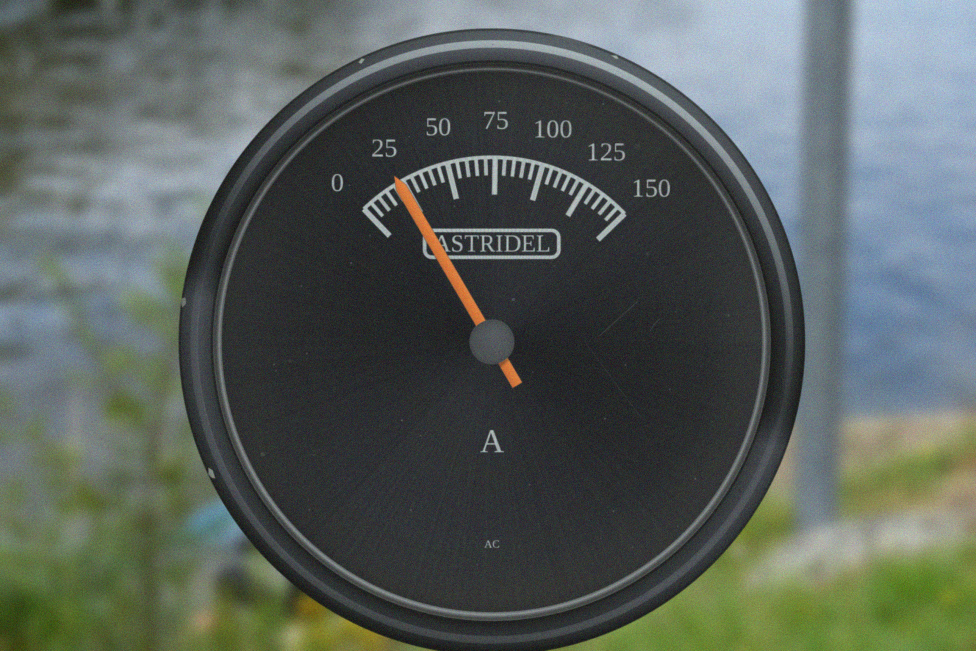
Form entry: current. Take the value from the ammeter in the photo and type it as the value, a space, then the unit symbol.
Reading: 22.5 A
